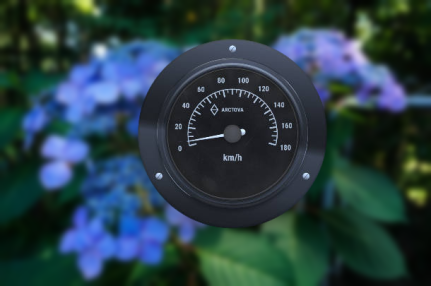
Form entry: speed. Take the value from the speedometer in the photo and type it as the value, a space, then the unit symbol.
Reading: 5 km/h
